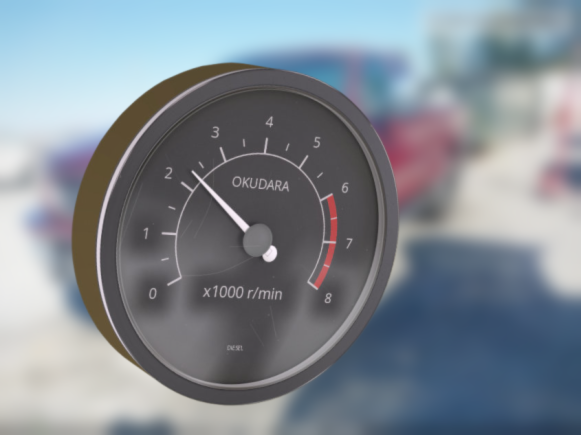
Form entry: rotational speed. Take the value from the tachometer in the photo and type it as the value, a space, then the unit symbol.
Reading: 2250 rpm
